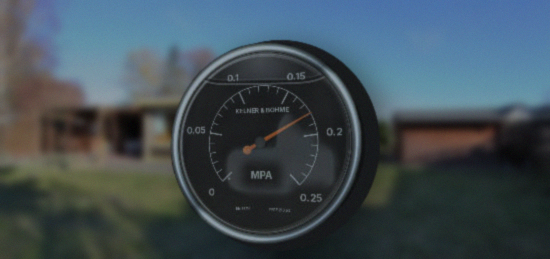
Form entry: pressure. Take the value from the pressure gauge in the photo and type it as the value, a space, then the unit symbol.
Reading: 0.18 MPa
